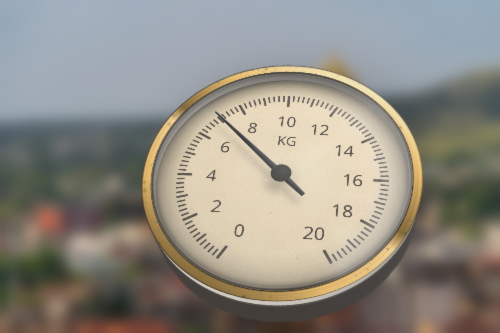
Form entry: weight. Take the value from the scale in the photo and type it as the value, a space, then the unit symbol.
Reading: 7 kg
